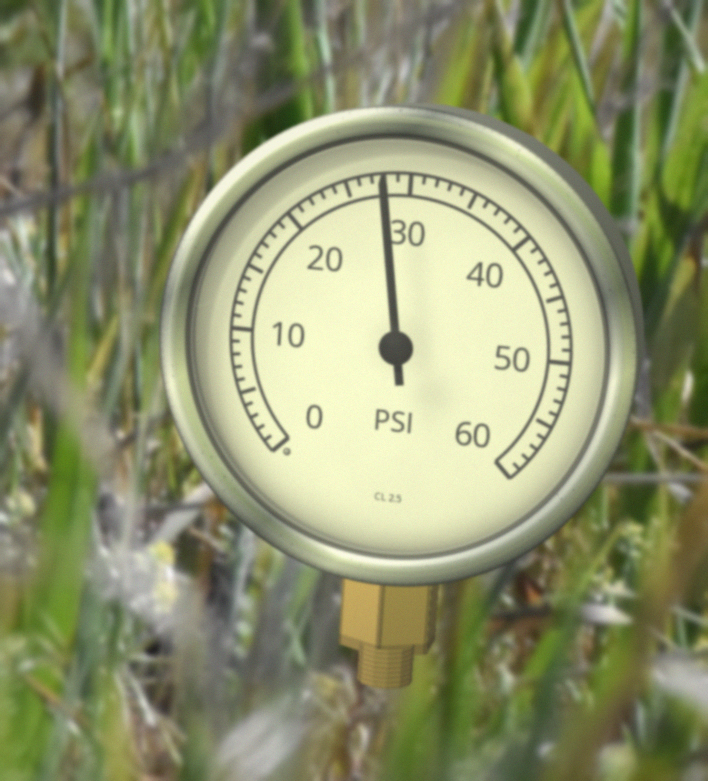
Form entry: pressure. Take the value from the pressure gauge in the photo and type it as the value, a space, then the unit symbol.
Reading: 28 psi
